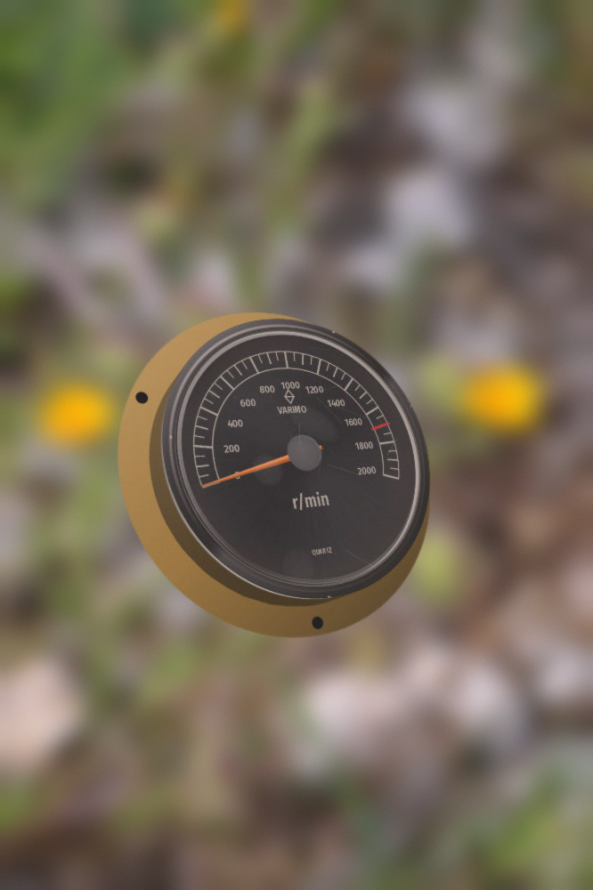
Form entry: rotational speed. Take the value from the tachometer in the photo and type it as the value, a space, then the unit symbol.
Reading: 0 rpm
